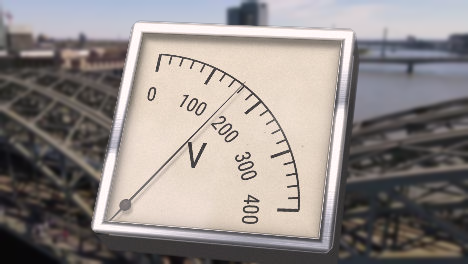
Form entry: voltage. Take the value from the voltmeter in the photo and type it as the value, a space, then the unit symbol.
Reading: 160 V
